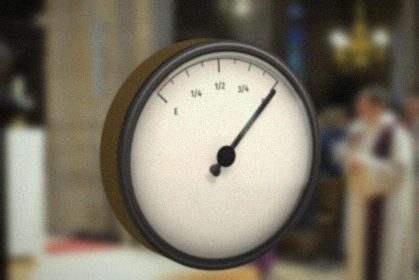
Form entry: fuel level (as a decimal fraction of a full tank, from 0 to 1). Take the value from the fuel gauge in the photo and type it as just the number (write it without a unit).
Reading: 1
